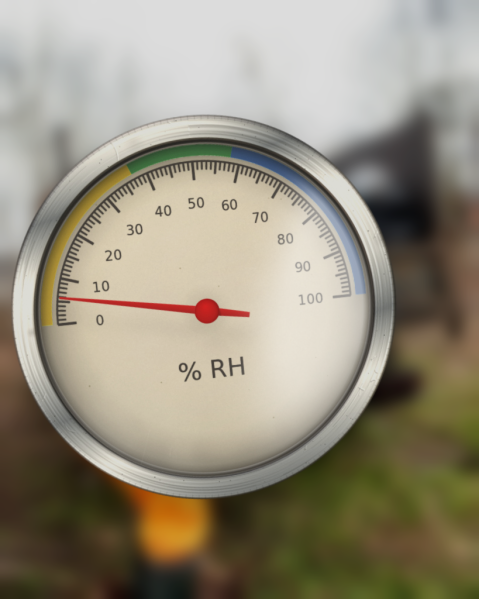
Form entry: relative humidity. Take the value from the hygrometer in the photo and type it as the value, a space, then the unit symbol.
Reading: 6 %
